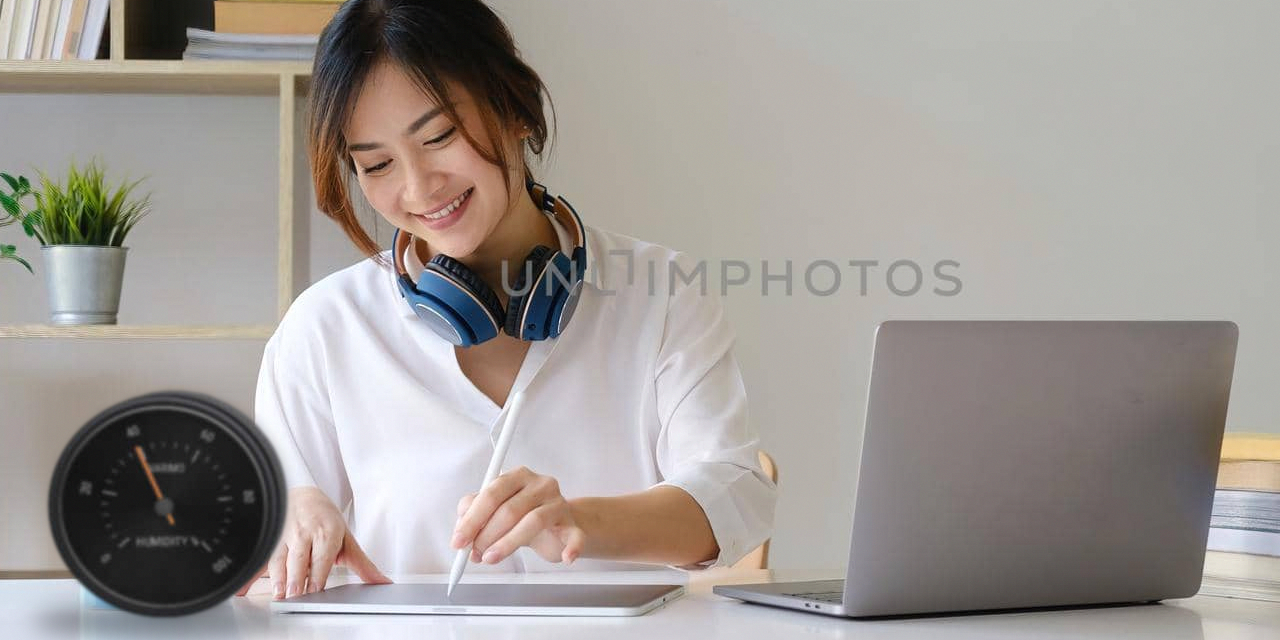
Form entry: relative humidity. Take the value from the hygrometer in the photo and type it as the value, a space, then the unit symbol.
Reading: 40 %
